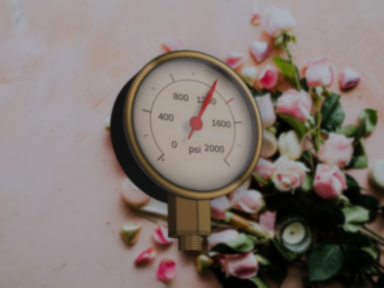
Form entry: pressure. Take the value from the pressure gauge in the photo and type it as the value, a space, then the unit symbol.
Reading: 1200 psi
